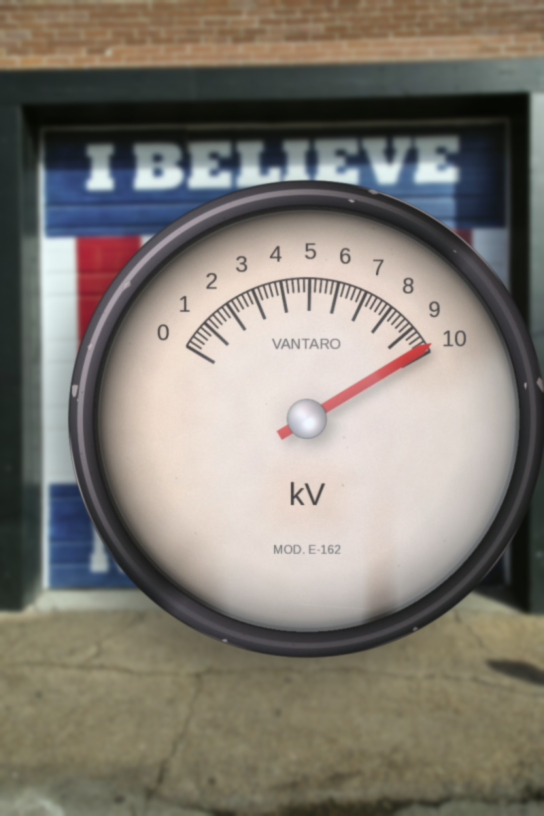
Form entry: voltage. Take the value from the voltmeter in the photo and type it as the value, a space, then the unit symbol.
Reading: 9.8 kV
